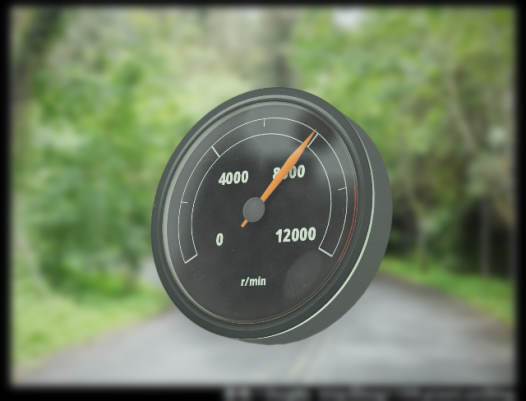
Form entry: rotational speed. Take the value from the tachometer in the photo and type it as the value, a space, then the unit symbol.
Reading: 8000 rpm
